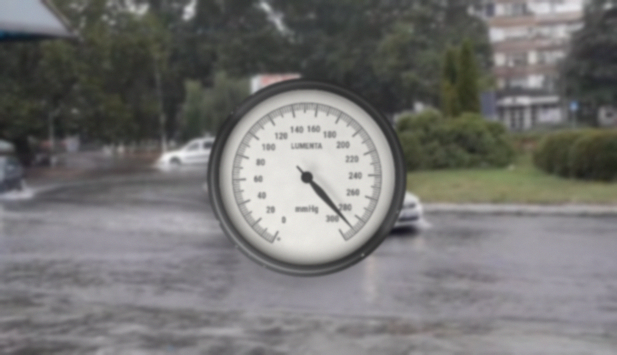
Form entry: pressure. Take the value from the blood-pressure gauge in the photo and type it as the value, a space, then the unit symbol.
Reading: 290 mmHg
